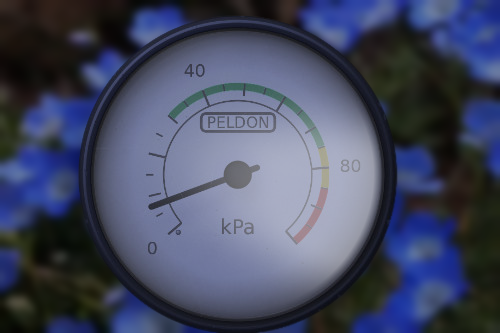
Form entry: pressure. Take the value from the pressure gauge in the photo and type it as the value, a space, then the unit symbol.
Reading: 7.5 kPa
